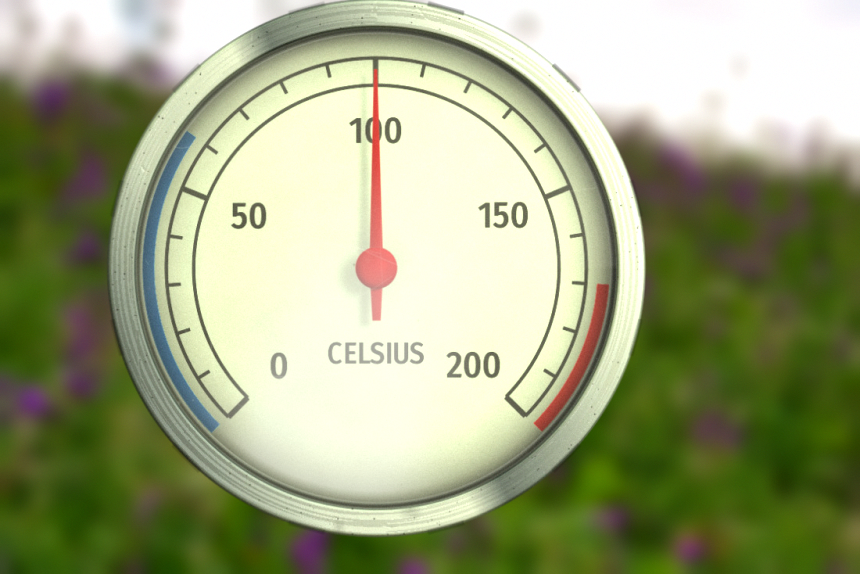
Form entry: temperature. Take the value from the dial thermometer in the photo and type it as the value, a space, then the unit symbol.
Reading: 100 °C
